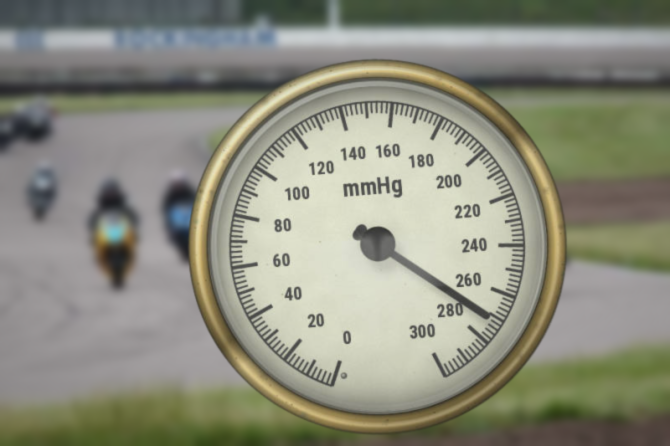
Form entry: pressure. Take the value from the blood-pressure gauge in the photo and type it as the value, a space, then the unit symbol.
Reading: 272 mmHg
